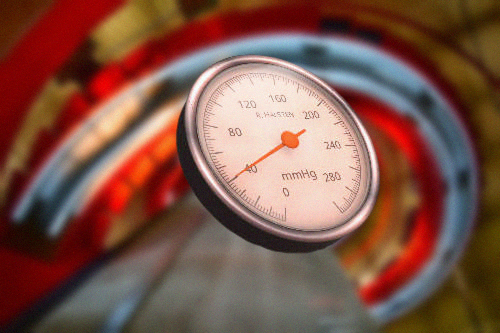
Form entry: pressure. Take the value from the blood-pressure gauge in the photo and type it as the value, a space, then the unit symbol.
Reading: 40 mmHg
